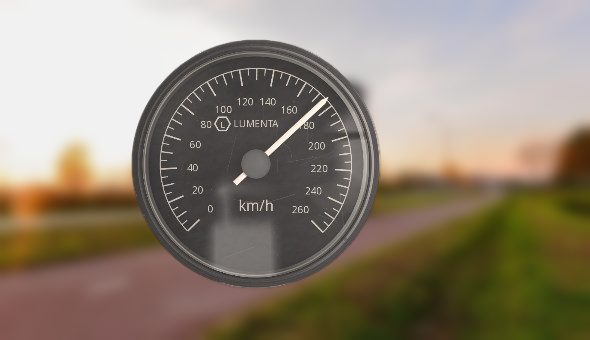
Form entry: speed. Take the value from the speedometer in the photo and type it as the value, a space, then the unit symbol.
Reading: 175 km/h
